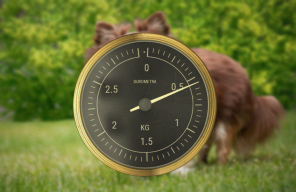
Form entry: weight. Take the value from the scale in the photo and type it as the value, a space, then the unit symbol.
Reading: 0.55 kg
